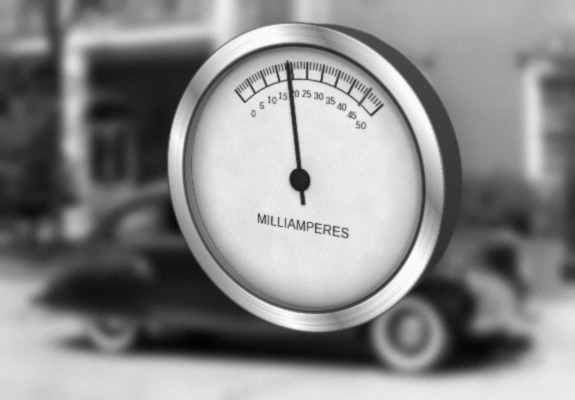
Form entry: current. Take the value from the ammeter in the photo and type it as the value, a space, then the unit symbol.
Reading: 20 mA
